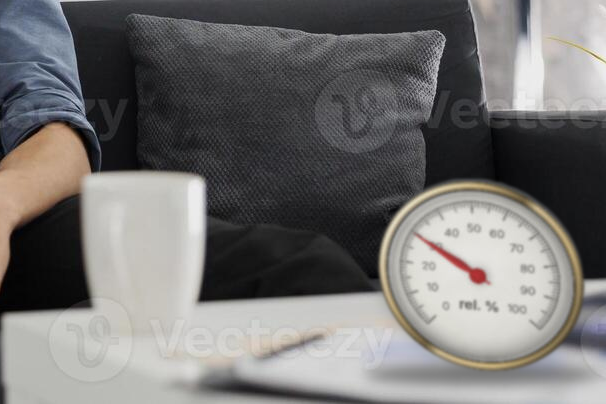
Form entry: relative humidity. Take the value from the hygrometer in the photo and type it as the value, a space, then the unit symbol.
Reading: 30 %
